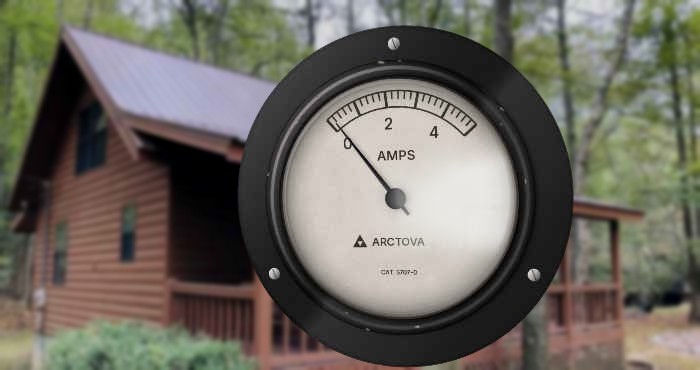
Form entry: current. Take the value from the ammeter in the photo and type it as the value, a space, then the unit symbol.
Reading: 0.2 A
